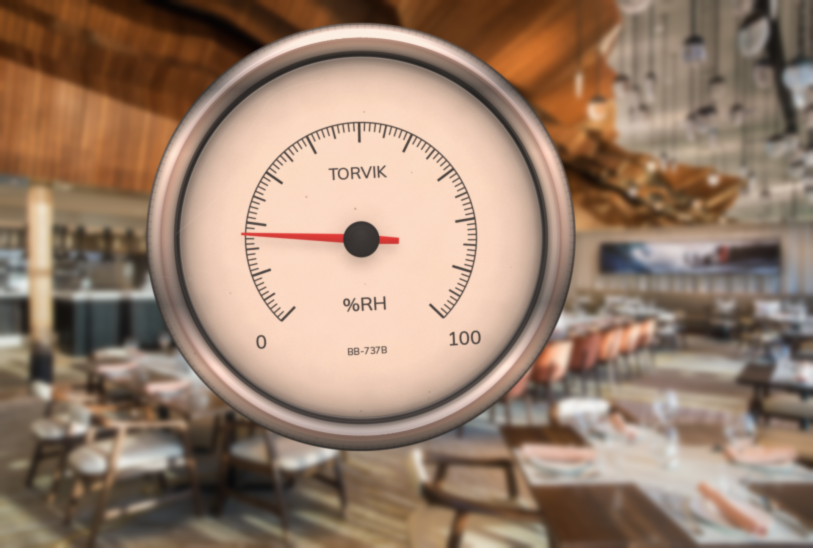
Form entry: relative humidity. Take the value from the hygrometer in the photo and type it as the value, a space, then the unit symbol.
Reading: 18 %
